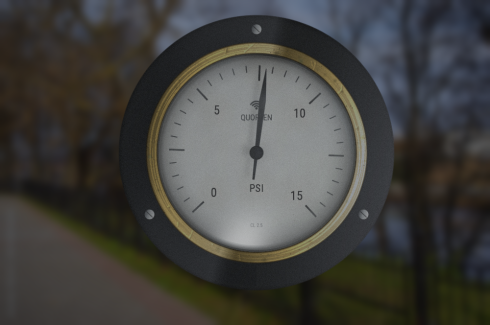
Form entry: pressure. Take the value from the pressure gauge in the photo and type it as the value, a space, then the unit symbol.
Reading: 7.75 psi
